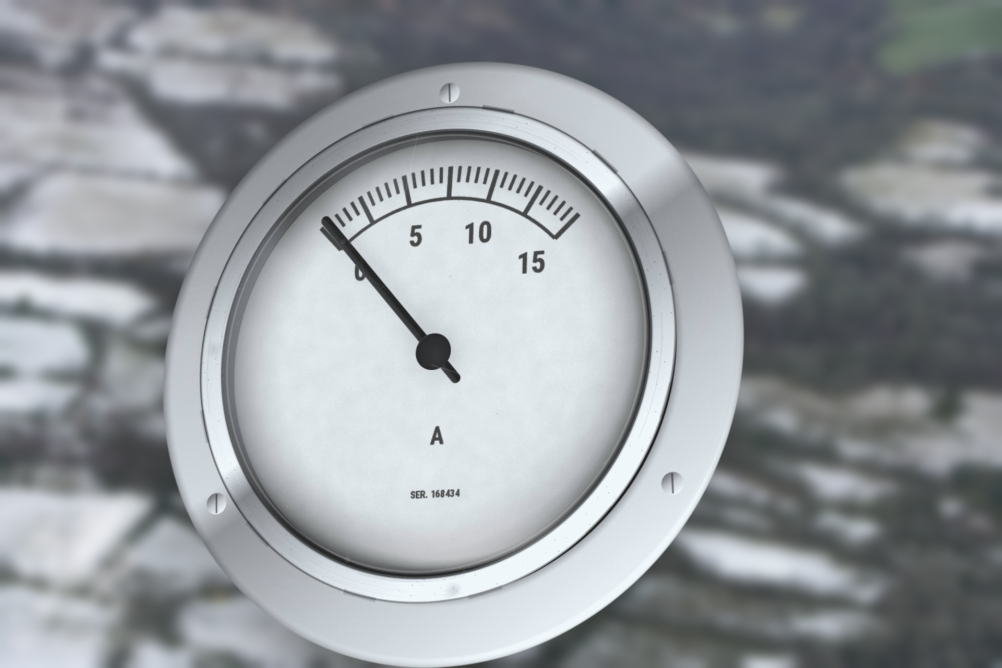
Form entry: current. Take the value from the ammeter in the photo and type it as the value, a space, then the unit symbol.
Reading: 0.5 A
